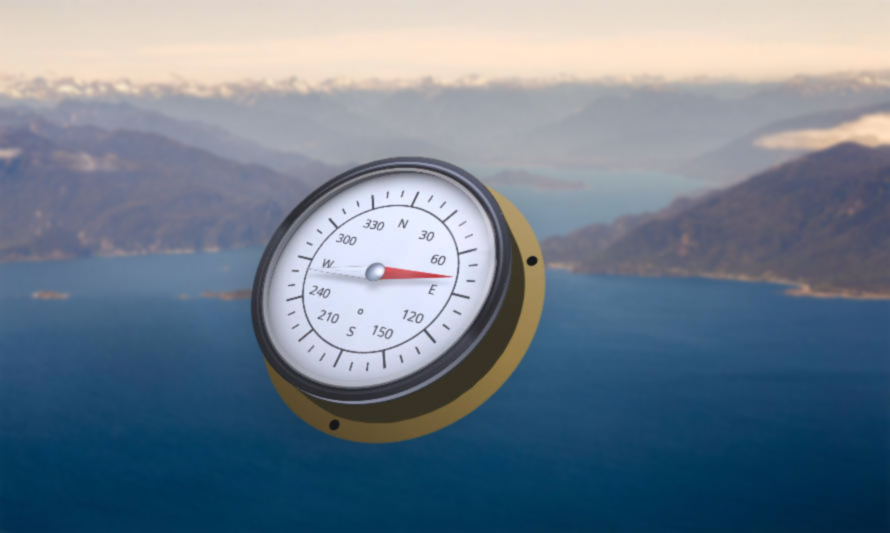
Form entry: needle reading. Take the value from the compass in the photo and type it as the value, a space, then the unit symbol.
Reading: 80 °
